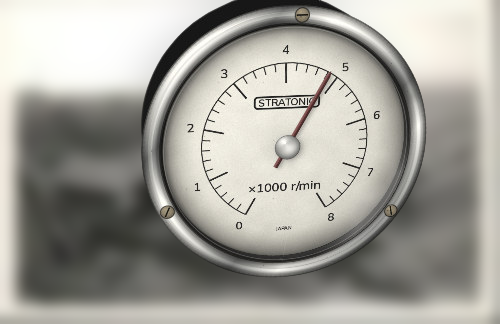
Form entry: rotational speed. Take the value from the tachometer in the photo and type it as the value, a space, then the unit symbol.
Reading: 4800 rpm
